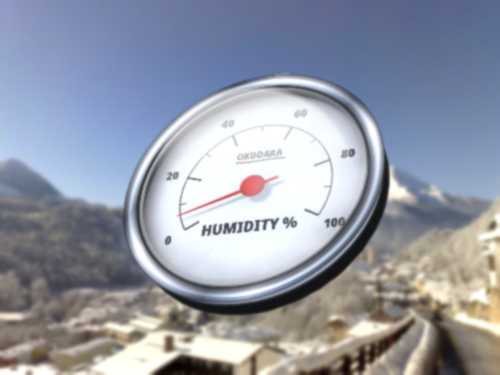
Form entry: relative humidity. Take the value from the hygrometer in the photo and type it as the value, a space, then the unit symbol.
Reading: 5 %
